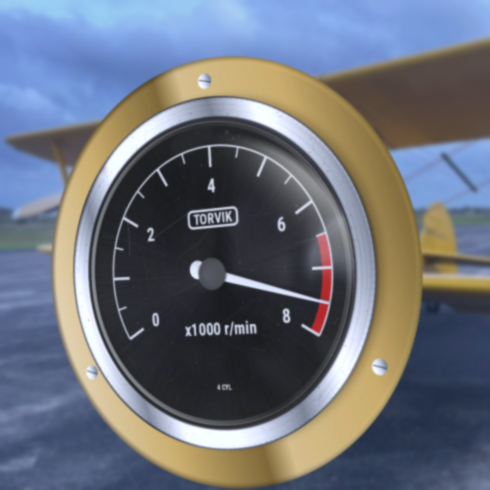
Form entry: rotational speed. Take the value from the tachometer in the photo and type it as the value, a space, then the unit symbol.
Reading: 7500 rpm
